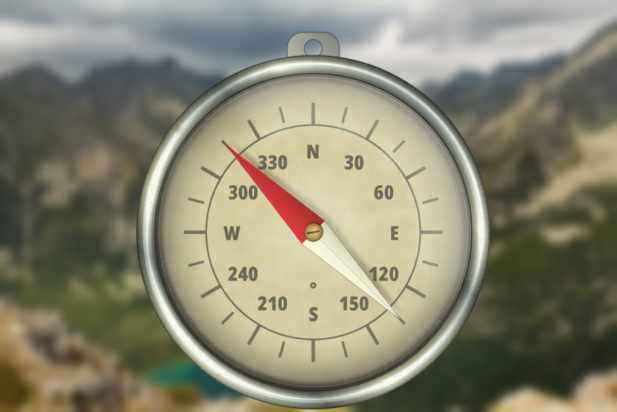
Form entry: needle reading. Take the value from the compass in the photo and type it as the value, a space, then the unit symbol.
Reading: 315 °
